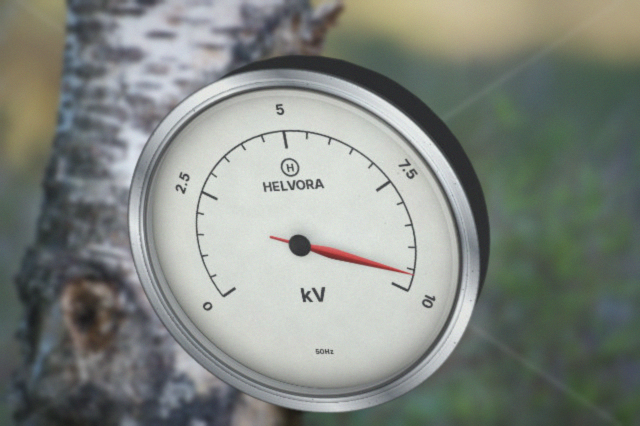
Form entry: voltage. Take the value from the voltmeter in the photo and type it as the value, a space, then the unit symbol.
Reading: 9.5 kV
